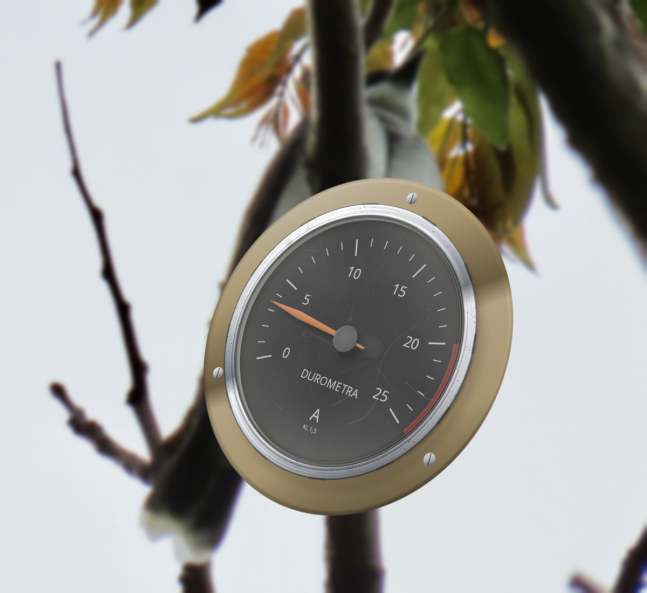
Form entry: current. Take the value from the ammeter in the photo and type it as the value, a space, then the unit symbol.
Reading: 3.5 A
